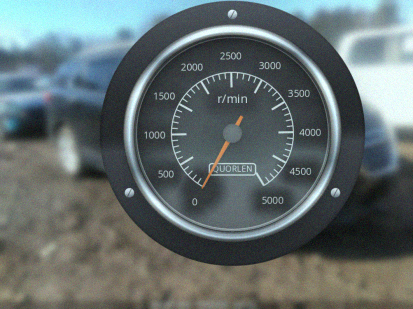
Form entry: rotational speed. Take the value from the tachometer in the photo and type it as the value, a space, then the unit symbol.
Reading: 0 rpm
